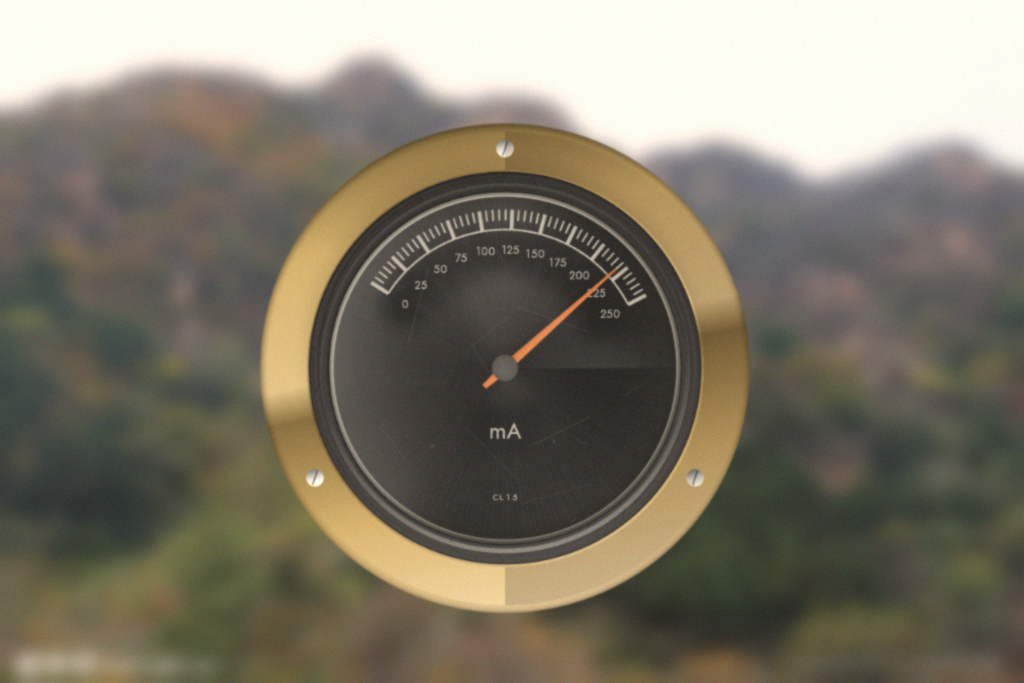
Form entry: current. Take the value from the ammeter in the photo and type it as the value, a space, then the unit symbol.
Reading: 220 mA
